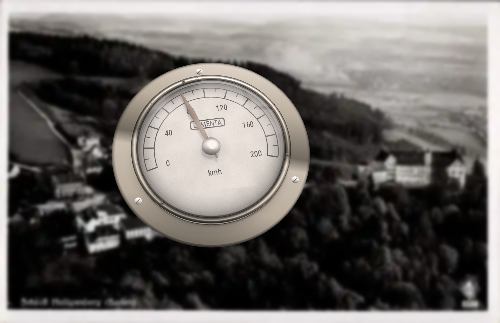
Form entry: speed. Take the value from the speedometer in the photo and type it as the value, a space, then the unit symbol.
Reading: 80 km/h
